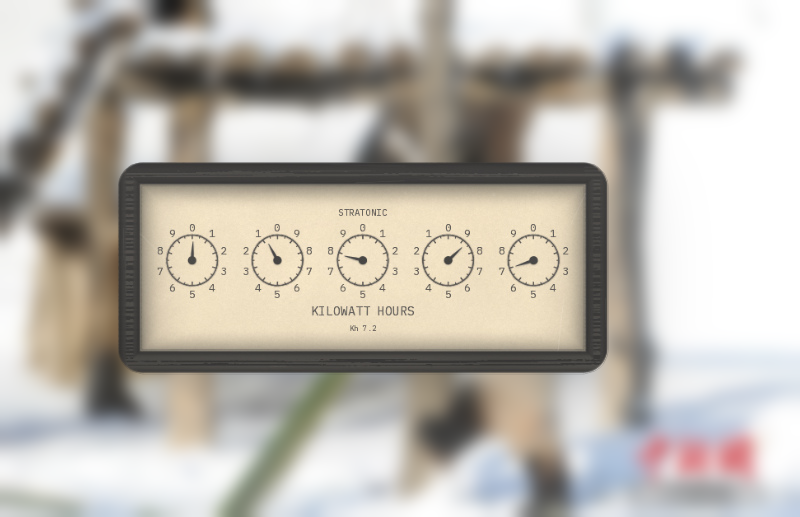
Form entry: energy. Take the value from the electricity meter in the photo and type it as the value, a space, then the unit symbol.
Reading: 787 kWh
